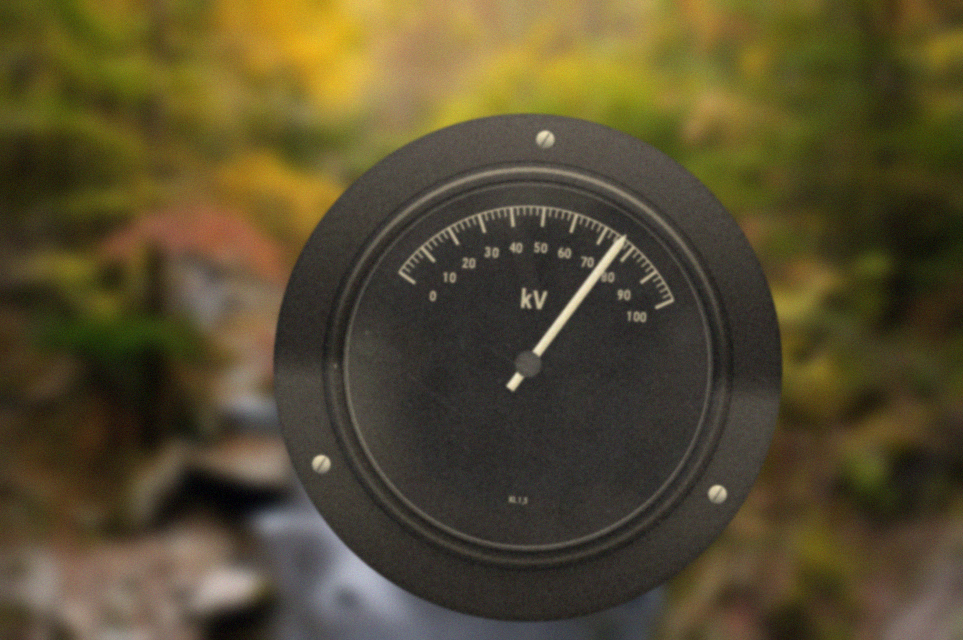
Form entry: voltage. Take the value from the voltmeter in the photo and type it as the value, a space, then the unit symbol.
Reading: 76 kV
